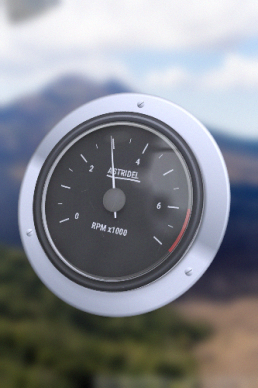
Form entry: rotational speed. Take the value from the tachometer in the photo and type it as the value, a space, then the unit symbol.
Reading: 3000 rpm
